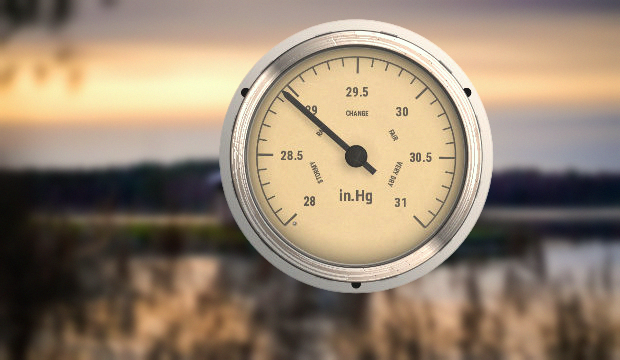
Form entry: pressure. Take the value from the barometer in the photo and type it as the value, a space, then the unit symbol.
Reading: 28.95 inHg
